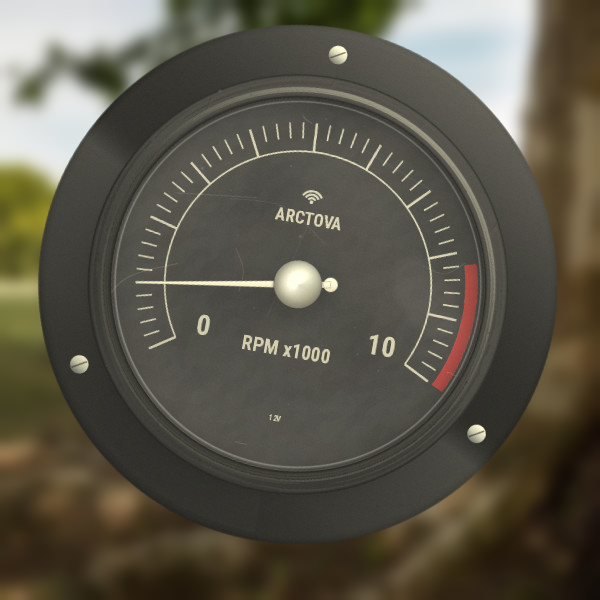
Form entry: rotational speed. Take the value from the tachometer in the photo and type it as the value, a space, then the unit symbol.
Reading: 1000 rpm
